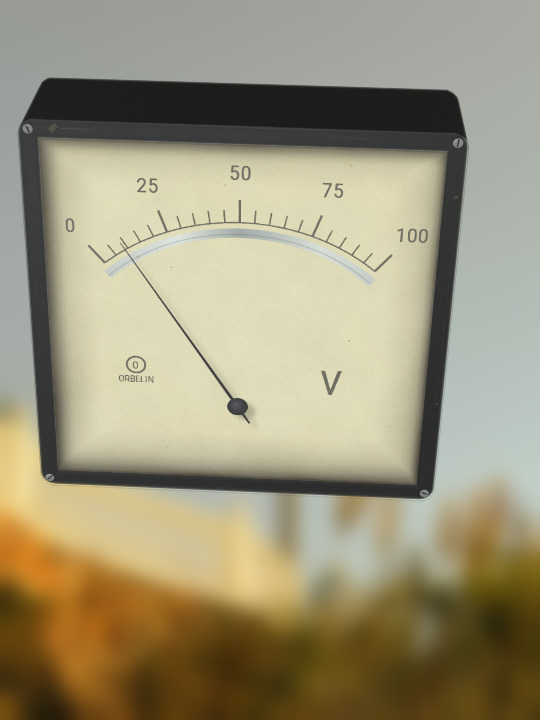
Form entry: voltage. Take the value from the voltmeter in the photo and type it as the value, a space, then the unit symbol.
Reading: 10 V
